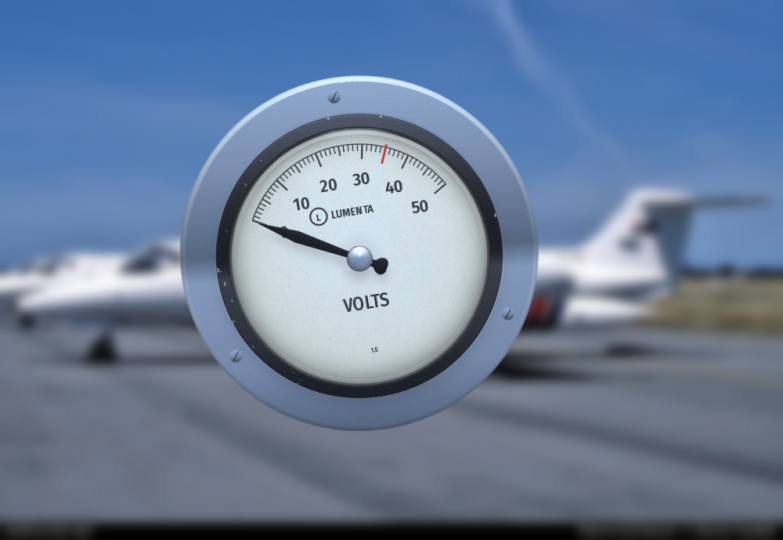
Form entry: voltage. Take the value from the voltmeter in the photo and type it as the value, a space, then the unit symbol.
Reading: 0 V
